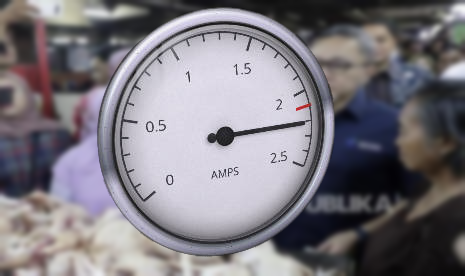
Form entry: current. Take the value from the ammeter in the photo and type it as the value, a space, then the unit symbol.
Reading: 2.2 A
